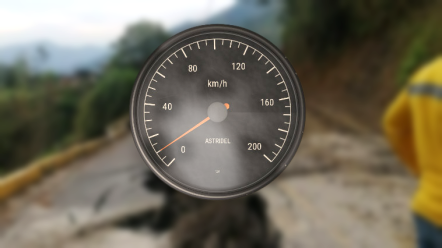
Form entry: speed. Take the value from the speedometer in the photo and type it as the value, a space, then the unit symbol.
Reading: 10 km/h
